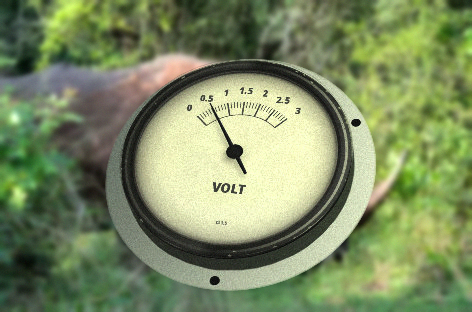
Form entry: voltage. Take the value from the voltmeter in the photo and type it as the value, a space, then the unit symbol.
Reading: 0.5 V
